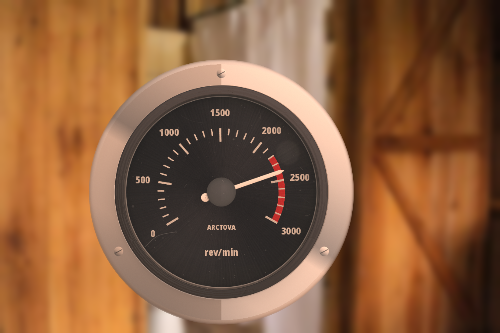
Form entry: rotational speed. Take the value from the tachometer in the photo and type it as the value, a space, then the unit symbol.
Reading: 2400 rpm
